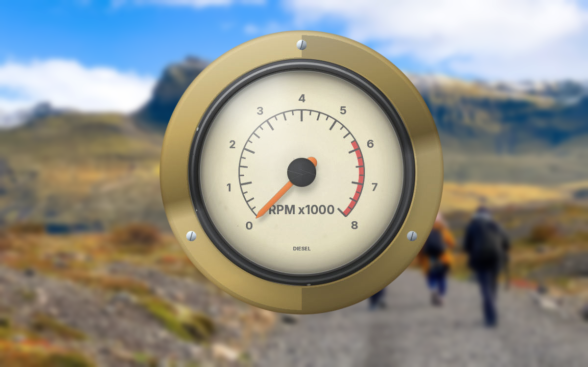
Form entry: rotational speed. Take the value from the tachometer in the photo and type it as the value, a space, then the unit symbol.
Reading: 0 rpm
